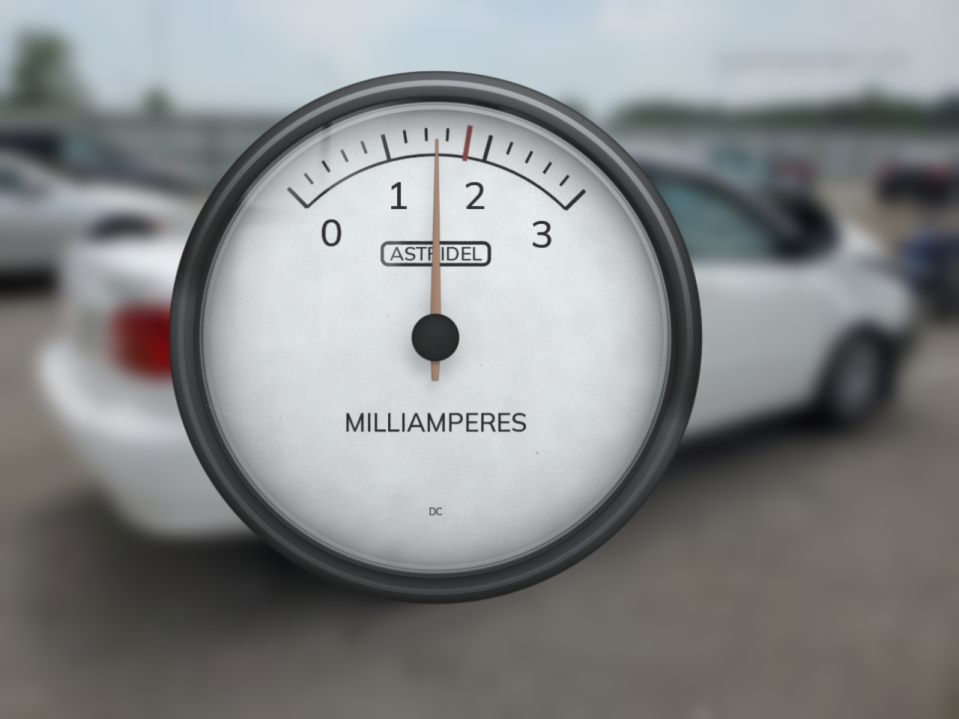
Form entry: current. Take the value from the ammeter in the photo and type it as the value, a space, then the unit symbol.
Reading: 1.5 mA
